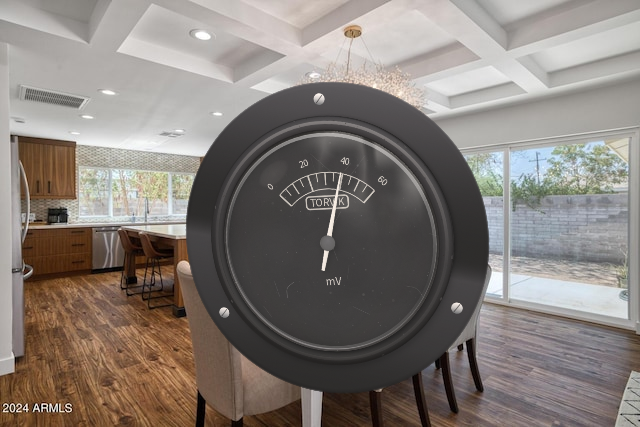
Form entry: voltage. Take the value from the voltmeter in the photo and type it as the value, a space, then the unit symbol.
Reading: 40 mV
